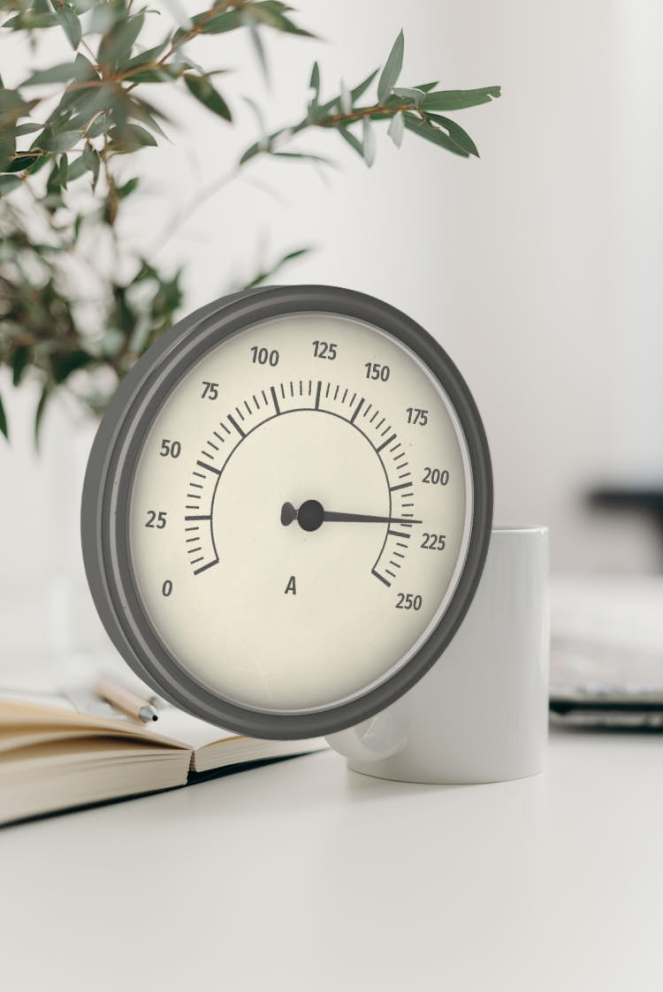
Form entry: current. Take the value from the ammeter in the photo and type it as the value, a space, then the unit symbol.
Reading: 217.5 A
